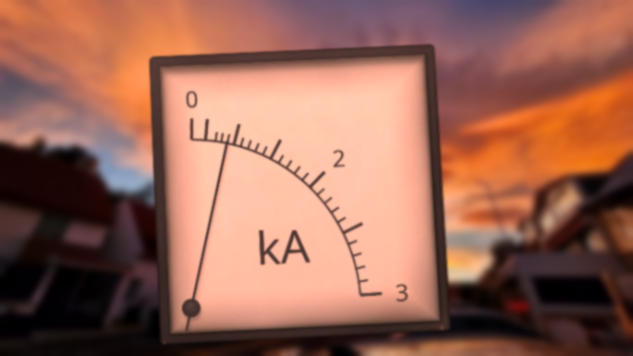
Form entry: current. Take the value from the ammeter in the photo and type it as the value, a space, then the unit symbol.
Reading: 0.9 kA
